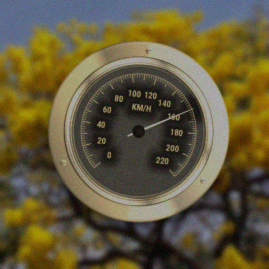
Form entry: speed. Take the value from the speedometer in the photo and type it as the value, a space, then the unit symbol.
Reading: 160 km/h
